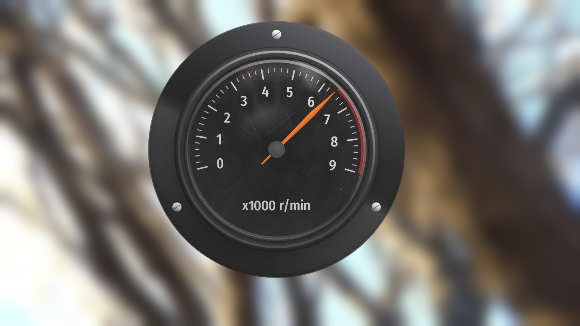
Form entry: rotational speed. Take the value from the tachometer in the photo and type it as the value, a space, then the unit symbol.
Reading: 6400 rpm
